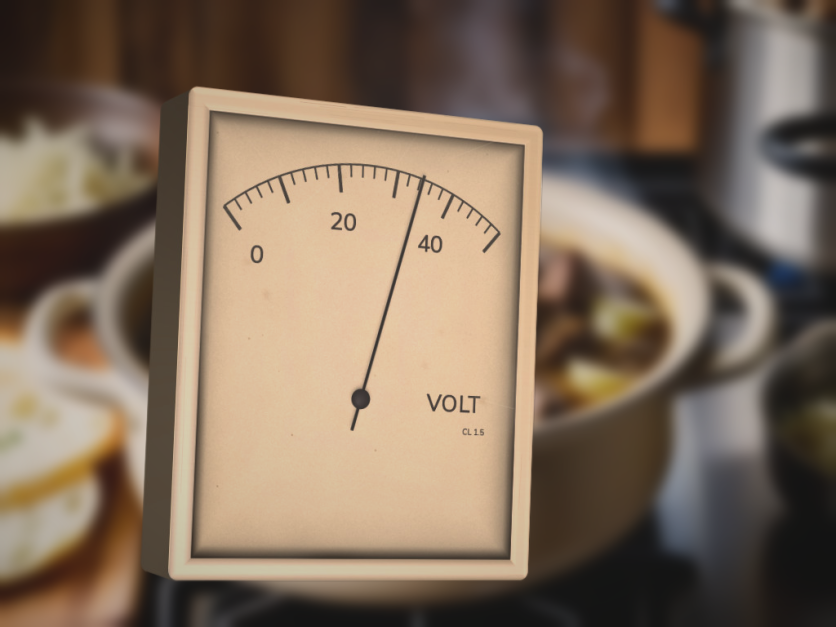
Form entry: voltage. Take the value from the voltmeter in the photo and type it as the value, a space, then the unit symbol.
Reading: 34 V
